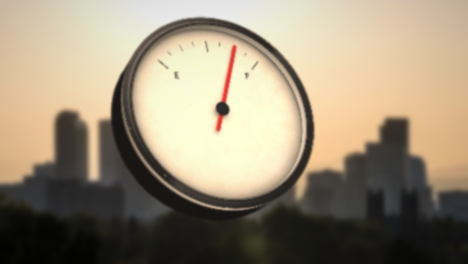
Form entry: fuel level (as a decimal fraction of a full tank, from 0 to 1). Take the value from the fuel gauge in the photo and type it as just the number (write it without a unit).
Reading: 0.75
